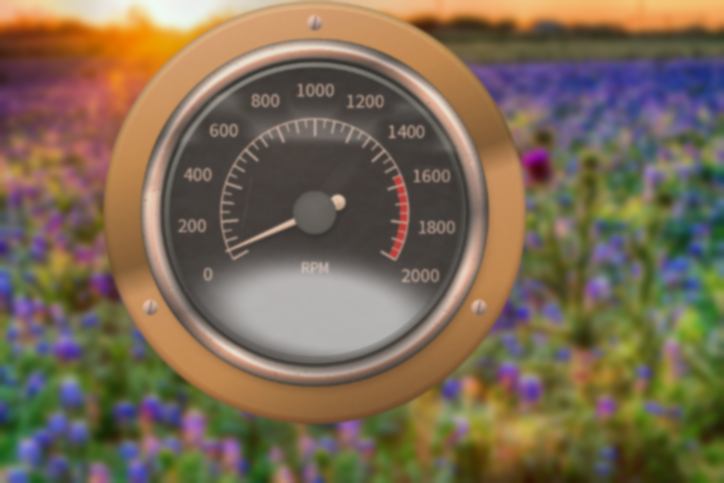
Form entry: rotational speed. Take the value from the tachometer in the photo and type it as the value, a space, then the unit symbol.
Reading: 50 rpm
